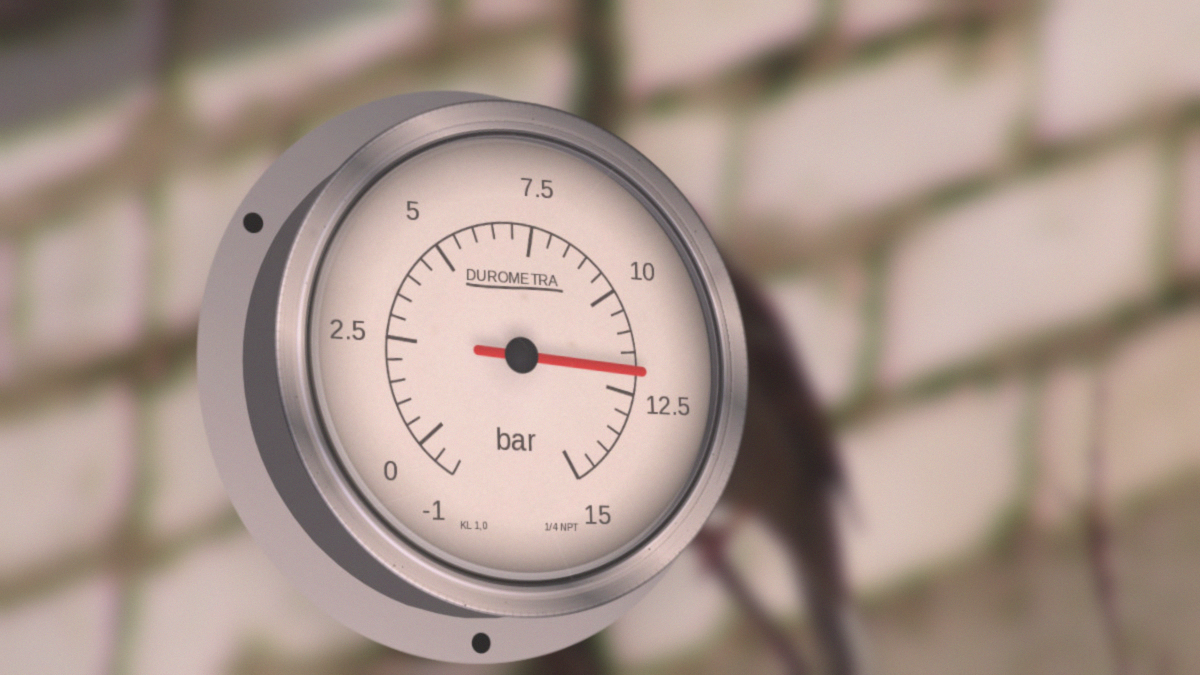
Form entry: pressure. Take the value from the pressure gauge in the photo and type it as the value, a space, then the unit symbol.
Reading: 12 bar
